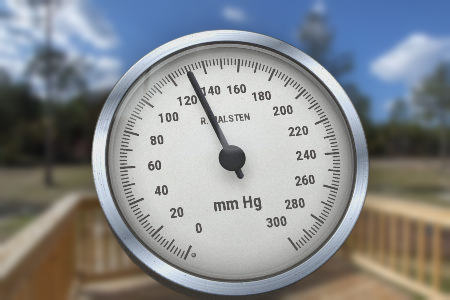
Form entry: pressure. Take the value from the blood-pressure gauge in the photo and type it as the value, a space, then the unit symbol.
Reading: 130 mmHg
